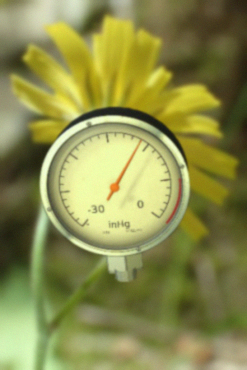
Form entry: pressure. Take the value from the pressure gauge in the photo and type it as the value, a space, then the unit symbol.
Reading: -11 inHg
